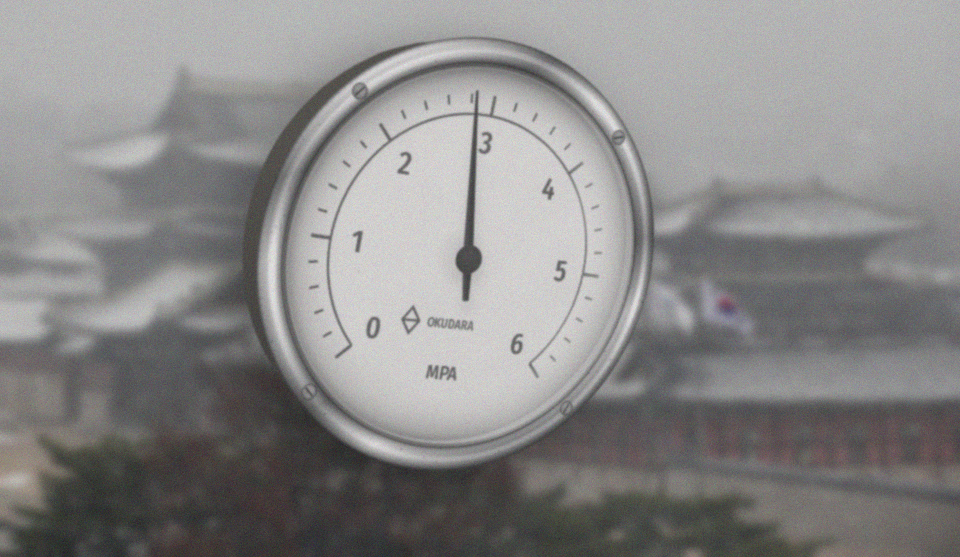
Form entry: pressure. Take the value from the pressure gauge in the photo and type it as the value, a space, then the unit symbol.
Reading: 2.8 MPa
